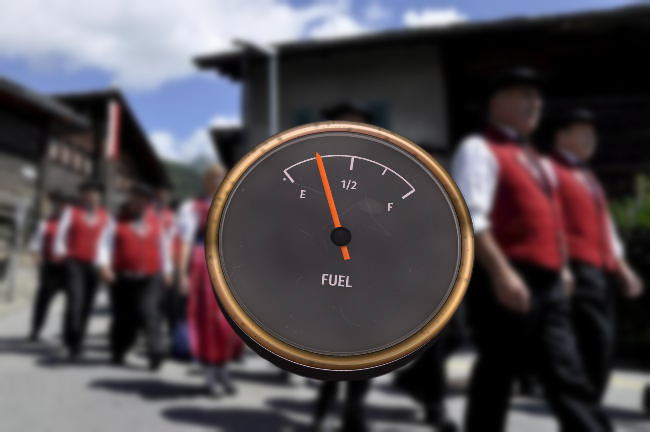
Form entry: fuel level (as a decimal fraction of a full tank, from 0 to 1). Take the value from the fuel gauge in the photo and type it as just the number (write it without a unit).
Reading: 0.25
